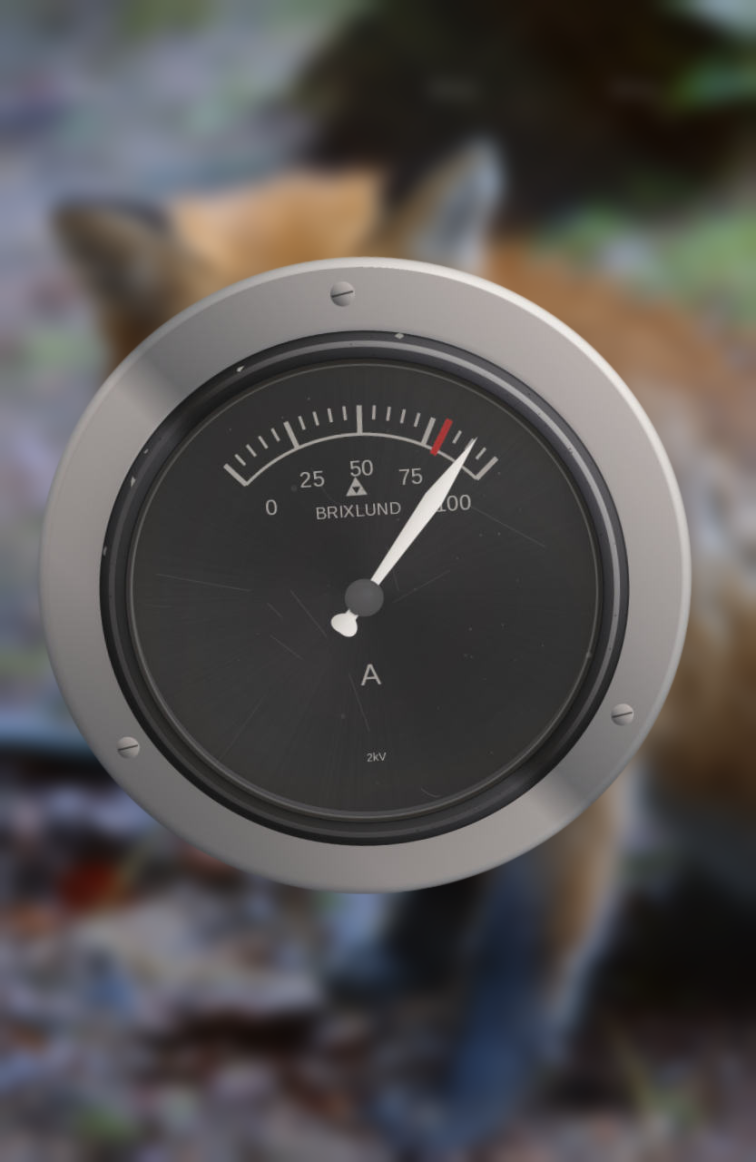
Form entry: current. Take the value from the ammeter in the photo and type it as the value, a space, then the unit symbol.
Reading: 90 A
